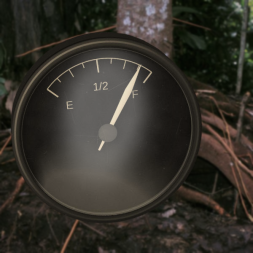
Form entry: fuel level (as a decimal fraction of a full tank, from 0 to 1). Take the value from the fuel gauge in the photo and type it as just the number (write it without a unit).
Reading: 0.875
